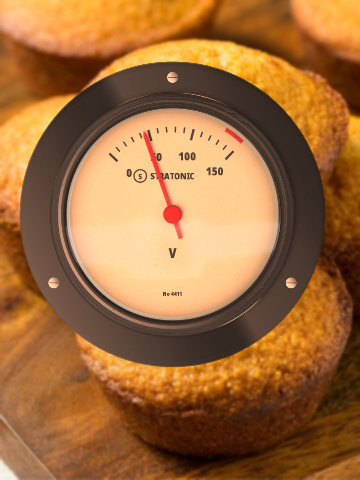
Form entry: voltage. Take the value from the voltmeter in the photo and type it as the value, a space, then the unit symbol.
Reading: 45 V
